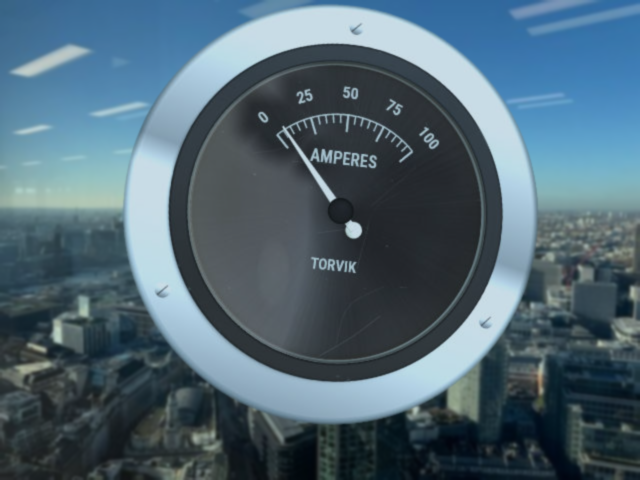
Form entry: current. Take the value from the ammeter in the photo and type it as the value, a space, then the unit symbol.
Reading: 5 A
